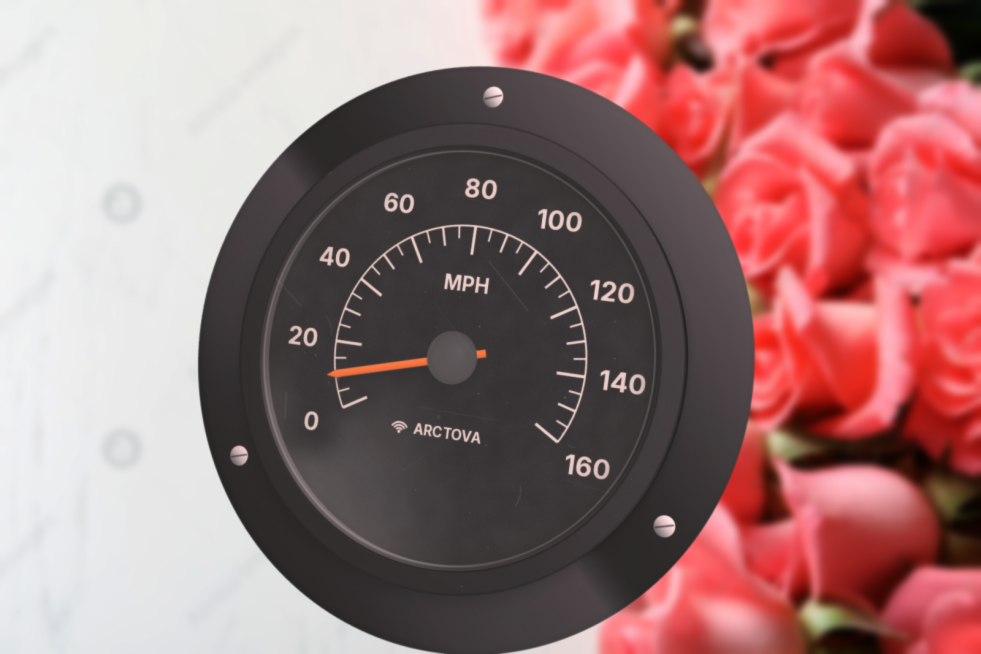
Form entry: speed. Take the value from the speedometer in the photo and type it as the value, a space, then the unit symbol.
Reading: 10 mph
